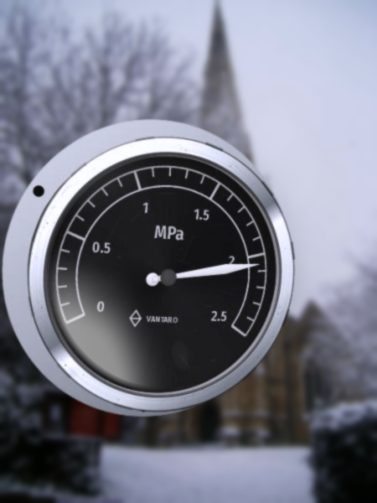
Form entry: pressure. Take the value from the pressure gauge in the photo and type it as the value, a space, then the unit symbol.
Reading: 2.05 MPa
